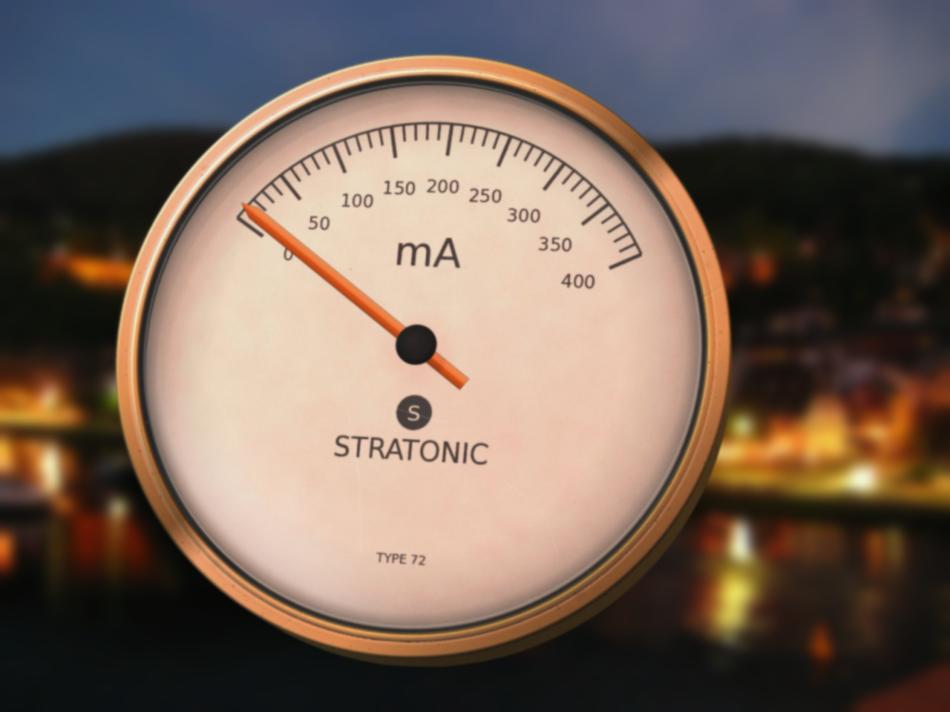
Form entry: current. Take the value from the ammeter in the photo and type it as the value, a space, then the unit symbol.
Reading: 10 mA
